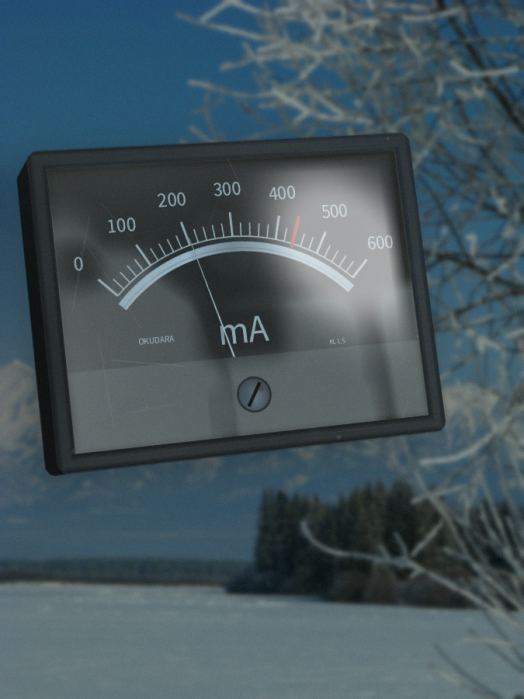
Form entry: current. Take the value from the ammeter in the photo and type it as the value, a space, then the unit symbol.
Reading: 200 mA
